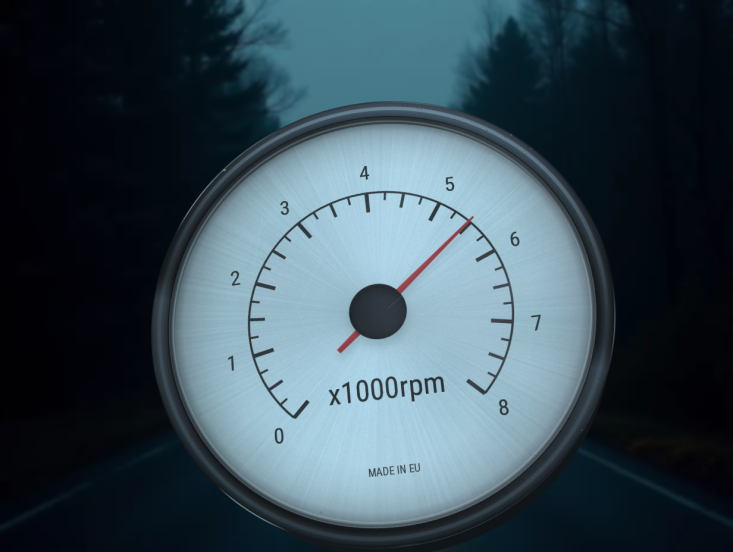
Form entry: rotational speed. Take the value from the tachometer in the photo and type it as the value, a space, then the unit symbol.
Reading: 5500 rpm
